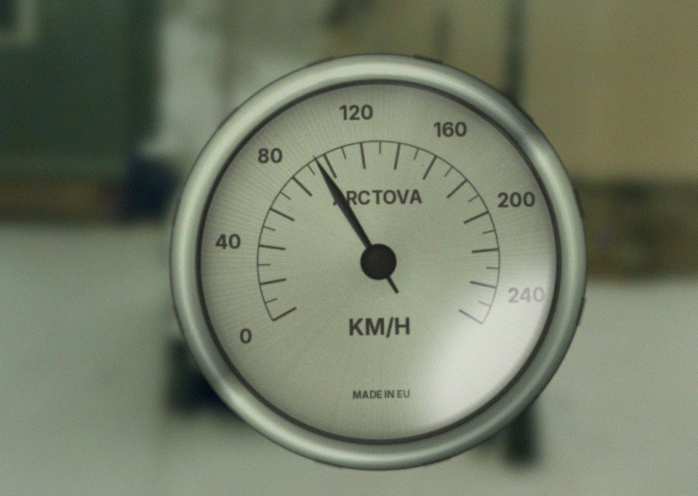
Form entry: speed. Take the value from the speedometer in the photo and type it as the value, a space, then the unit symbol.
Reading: 95 km/h
